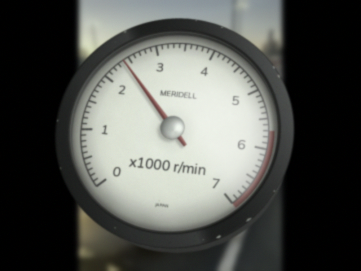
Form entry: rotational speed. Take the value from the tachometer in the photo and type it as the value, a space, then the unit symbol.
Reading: 2400 rpm
